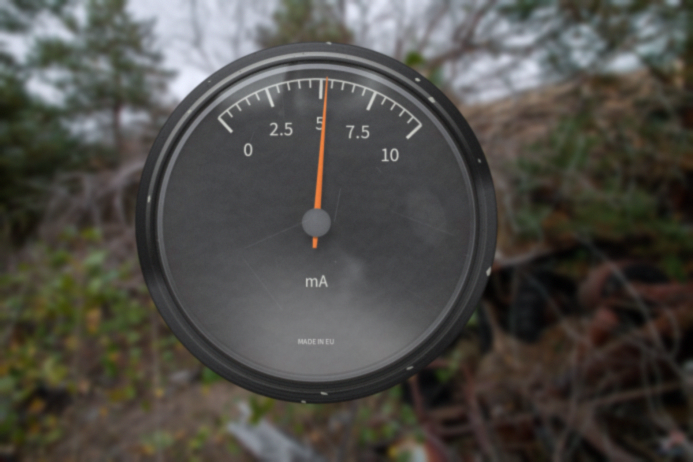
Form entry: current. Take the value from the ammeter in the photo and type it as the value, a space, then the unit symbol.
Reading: 5.25 mA
